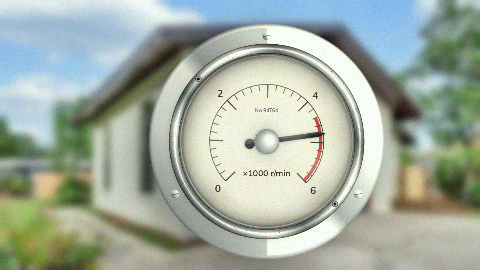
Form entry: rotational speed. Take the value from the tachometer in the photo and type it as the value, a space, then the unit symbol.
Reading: 4800 rpm
